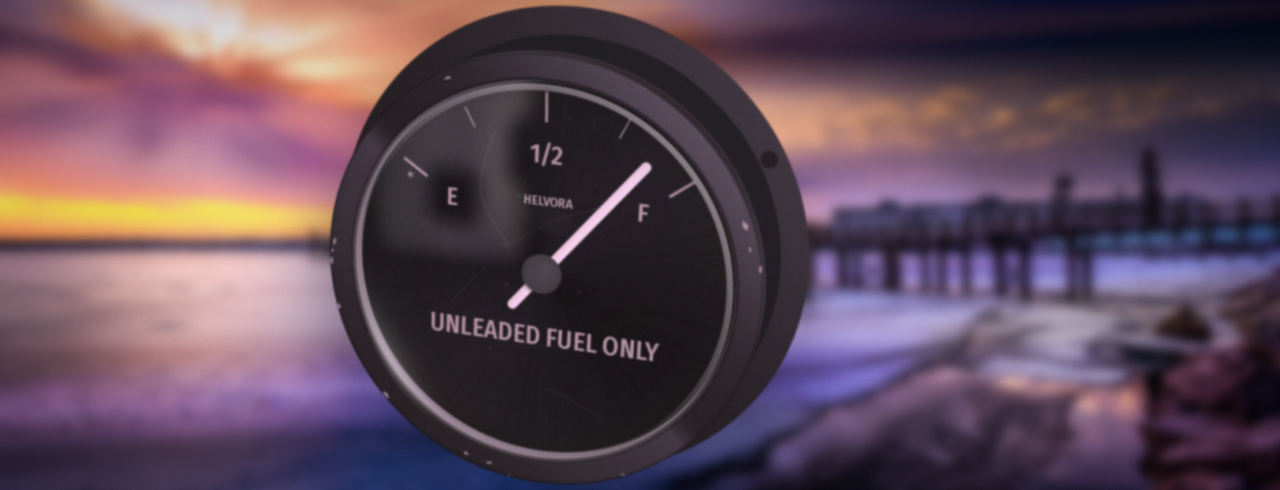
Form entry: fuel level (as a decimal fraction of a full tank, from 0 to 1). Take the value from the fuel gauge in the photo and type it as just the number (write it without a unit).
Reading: 0.875
